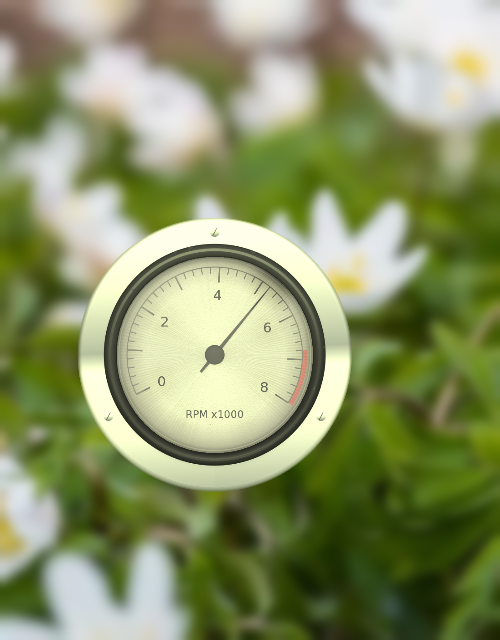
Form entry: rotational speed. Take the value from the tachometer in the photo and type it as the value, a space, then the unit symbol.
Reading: 5200 rpm
